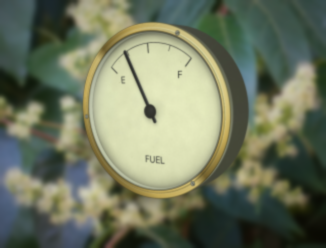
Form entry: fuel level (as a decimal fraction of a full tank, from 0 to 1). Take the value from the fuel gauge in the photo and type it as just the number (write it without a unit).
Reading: 0.25
